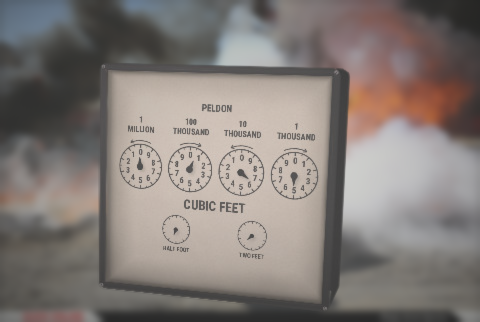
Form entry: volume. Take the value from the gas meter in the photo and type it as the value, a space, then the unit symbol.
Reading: 6500 ft³
